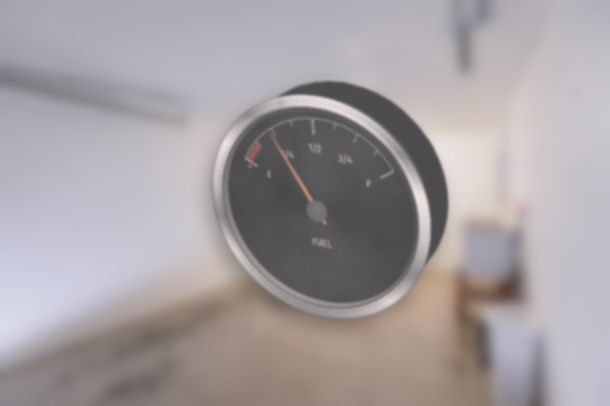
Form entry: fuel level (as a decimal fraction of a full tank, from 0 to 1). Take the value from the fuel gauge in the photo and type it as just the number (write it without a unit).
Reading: 0.25
